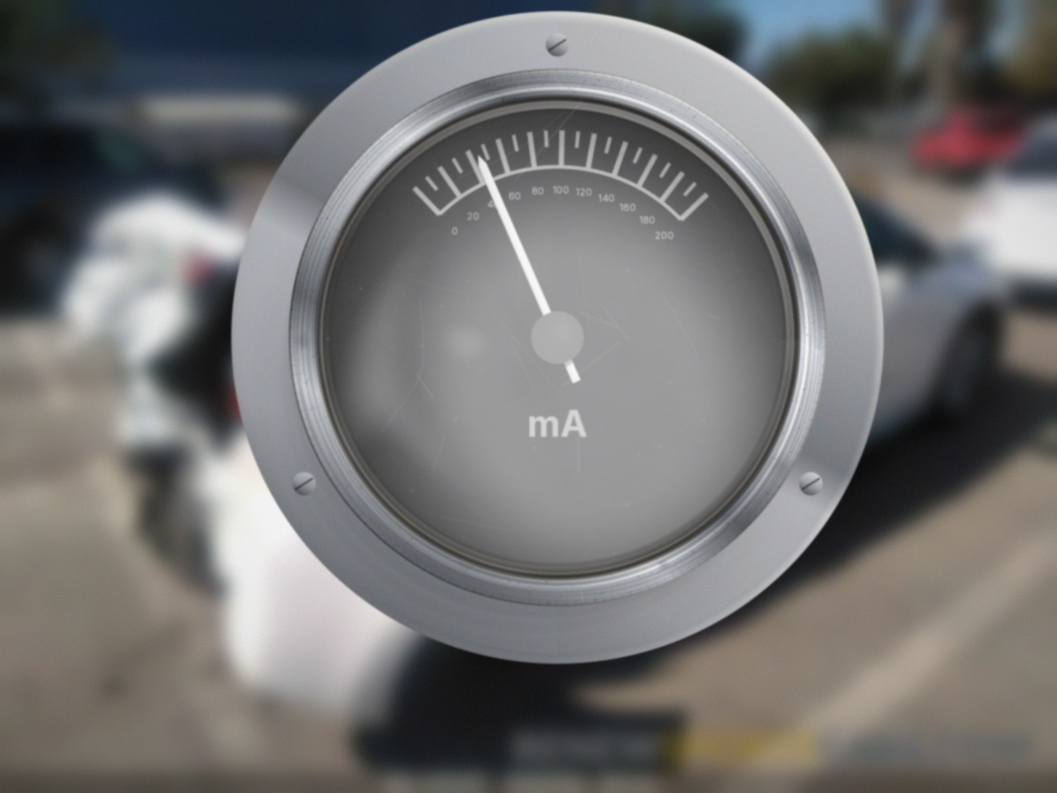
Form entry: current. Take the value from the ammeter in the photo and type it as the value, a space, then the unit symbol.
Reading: 45 mA
